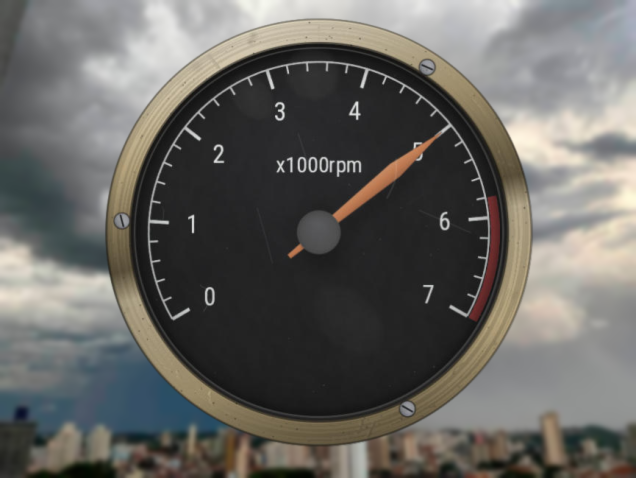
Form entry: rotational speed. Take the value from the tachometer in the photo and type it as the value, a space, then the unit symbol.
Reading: 5000 rpm
